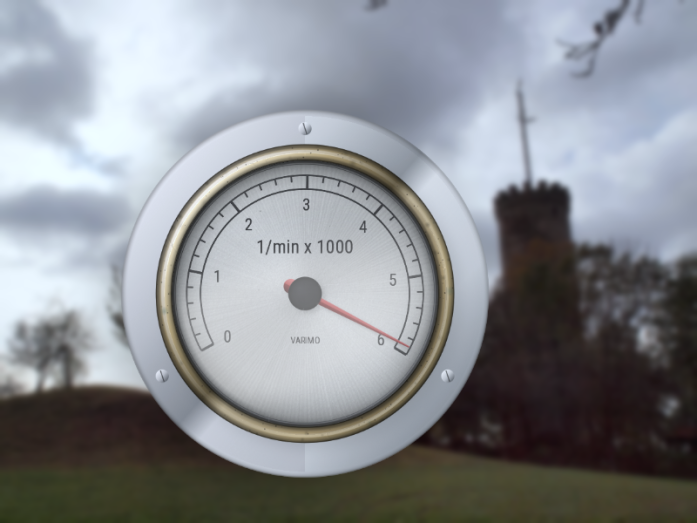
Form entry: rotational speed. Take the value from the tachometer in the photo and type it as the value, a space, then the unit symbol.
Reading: 5900 rpm
